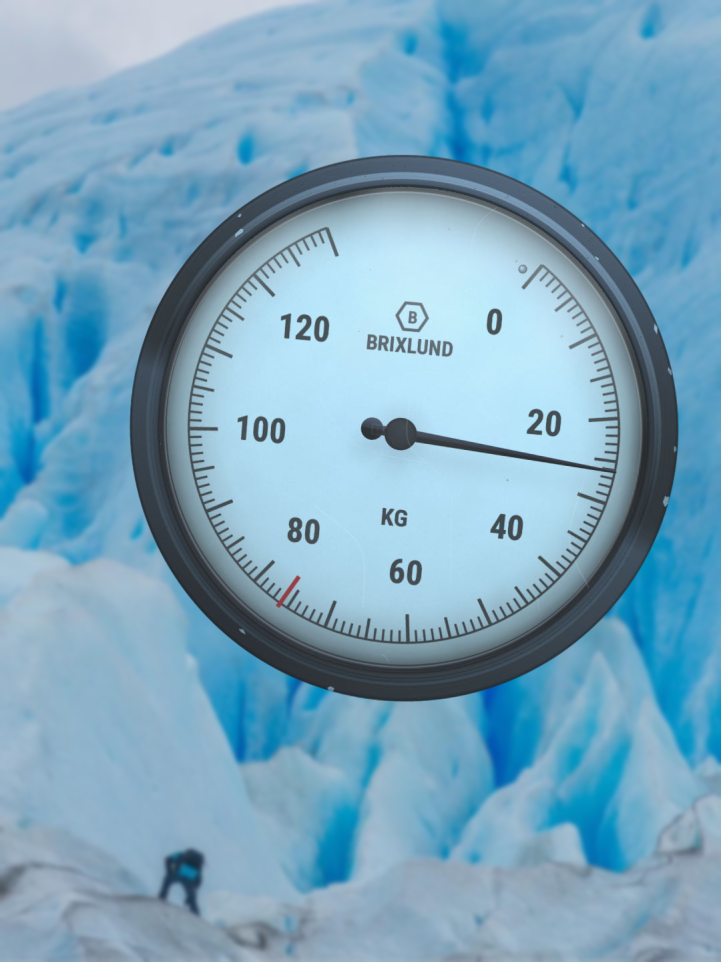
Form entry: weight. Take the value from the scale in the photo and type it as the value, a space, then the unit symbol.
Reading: 26 kg
